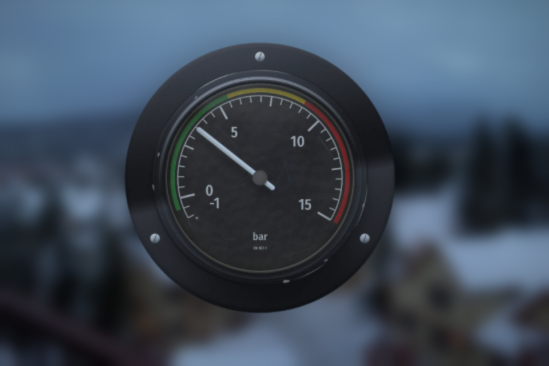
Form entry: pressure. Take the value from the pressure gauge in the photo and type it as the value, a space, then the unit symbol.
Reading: 3.5 bar
